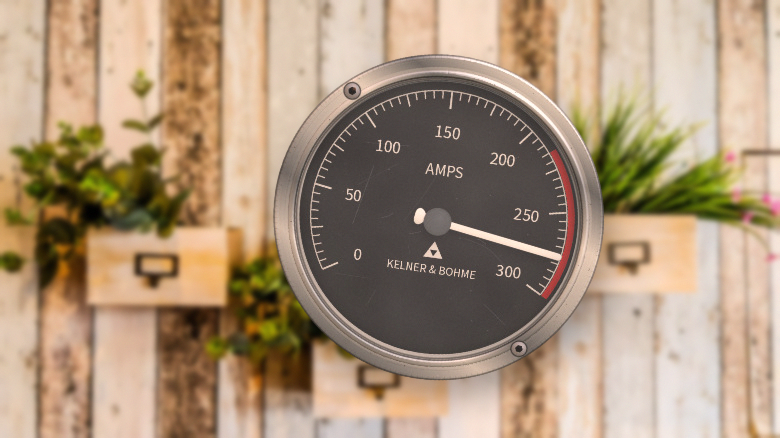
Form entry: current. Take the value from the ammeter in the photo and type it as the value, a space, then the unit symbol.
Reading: 275 A
